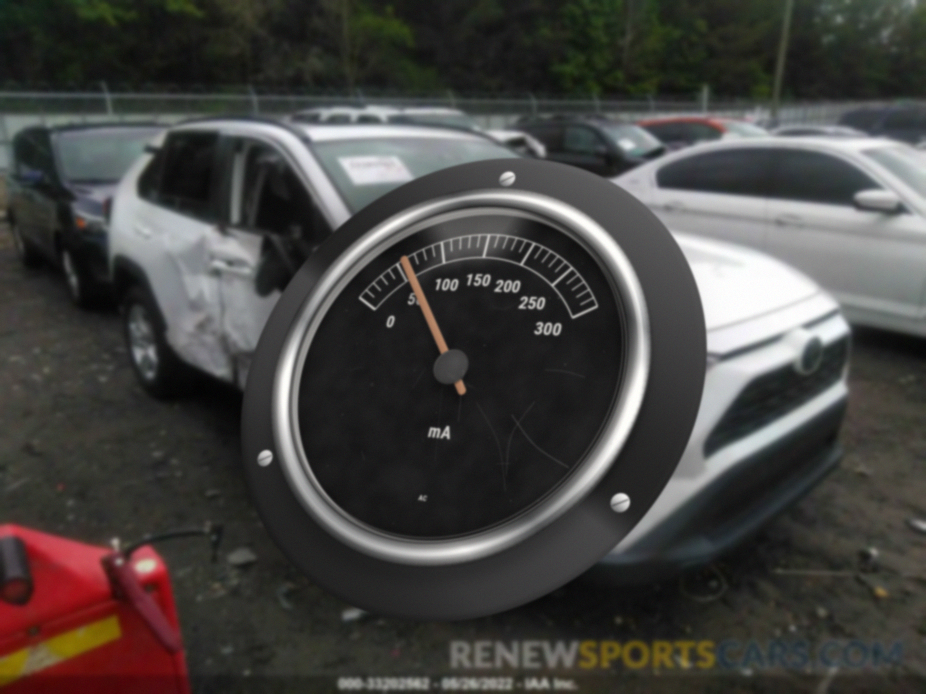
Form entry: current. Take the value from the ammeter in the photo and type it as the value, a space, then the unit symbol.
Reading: 60 mA
